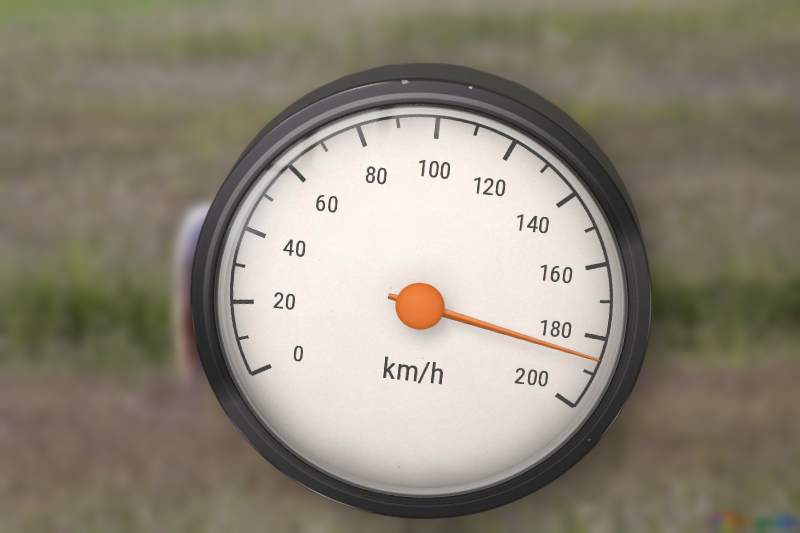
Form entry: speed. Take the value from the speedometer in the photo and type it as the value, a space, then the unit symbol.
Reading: 185 km/h
